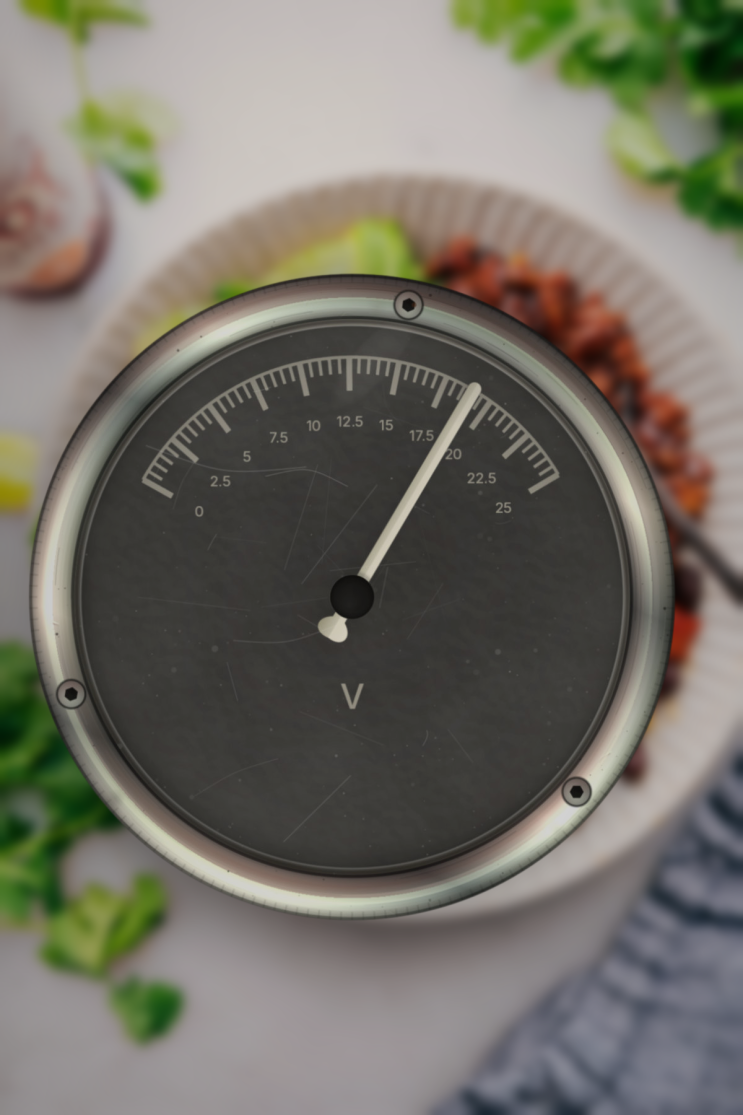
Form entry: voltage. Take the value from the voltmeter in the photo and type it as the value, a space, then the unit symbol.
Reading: 19 V
